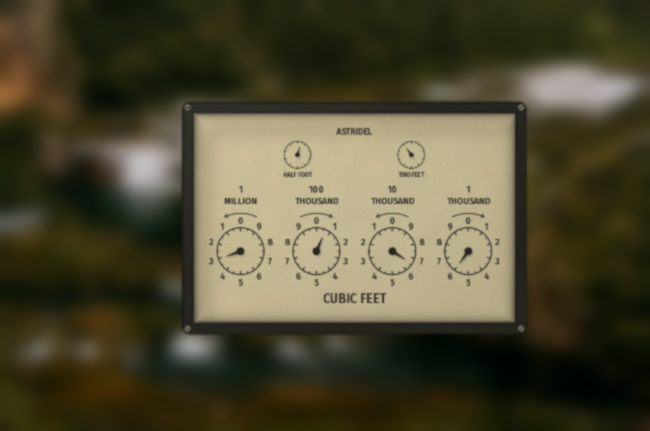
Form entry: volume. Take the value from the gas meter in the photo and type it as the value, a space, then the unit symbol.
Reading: 306600 ft³
